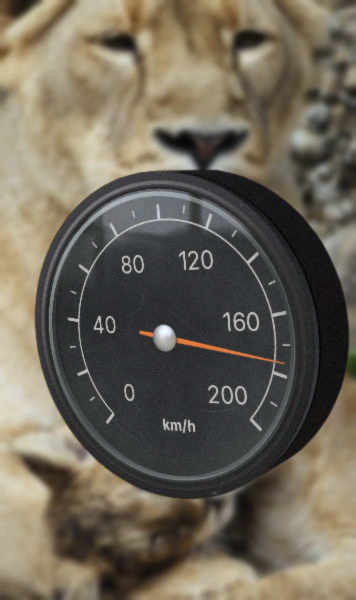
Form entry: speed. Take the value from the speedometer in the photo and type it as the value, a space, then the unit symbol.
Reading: 175 km/h
